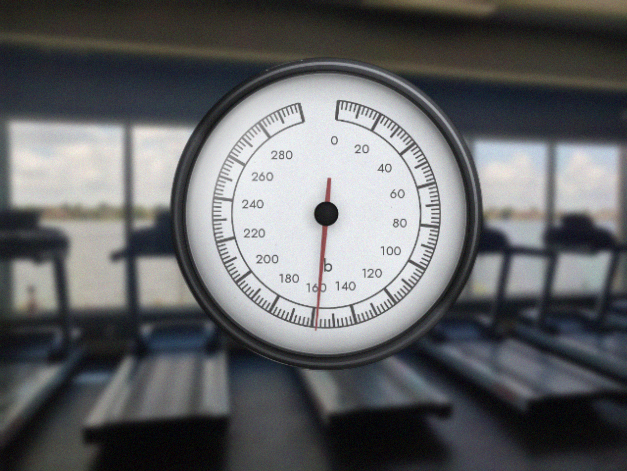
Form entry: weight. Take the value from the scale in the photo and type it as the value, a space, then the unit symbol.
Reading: 158 lb
